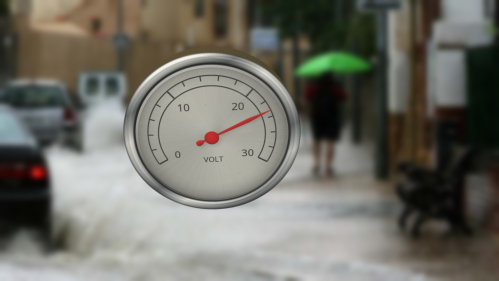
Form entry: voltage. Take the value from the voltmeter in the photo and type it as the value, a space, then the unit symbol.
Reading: 23 V
